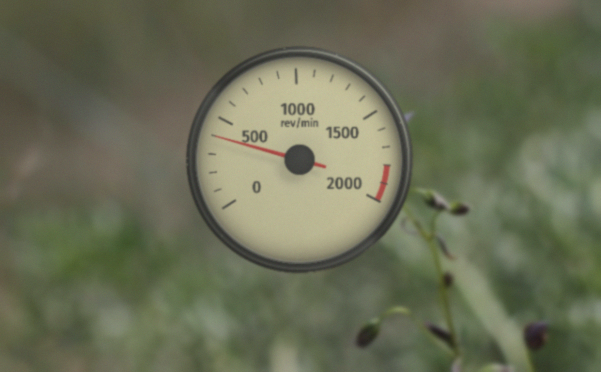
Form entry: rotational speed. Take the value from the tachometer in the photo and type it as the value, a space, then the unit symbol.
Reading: 400 rpm
